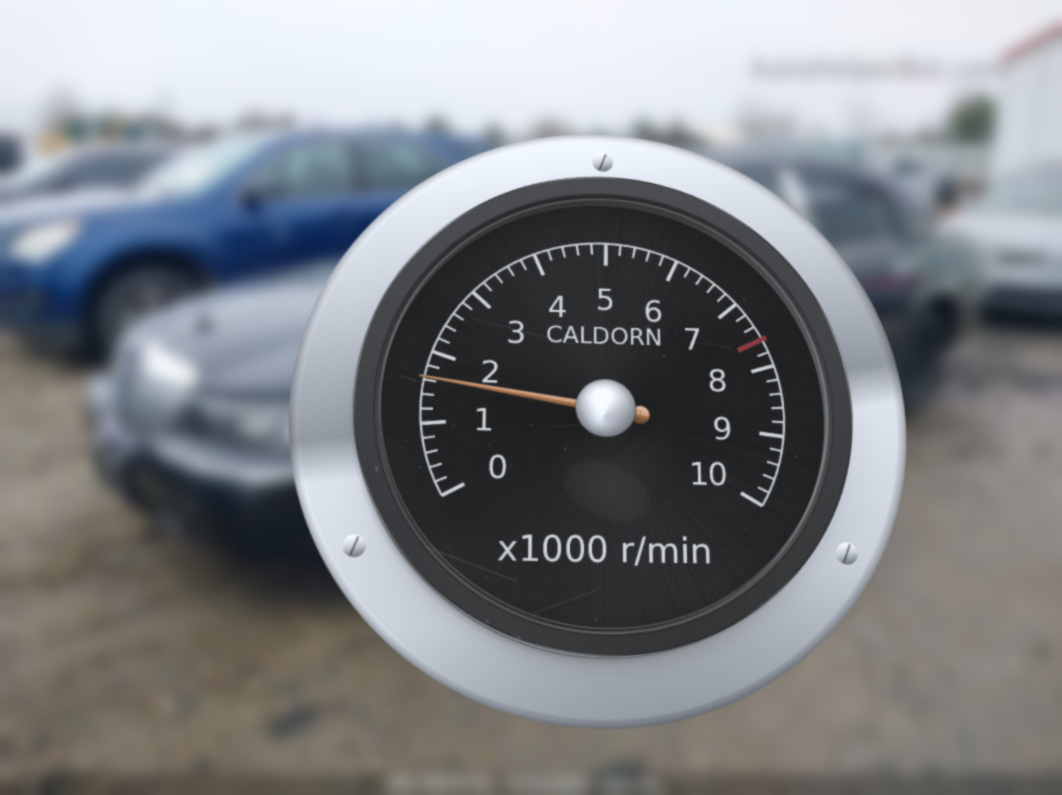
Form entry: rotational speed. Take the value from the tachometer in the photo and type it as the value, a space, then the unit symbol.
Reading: 1600 rpm
